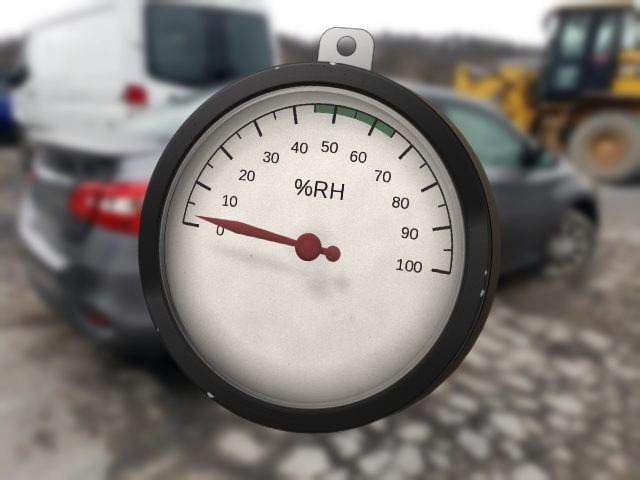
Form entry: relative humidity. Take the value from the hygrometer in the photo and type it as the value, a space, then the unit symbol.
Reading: 2.5 %
